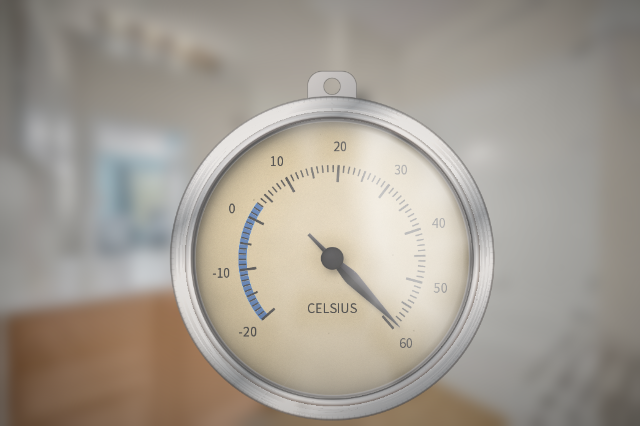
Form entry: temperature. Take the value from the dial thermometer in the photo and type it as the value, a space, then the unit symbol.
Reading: 59 °C
